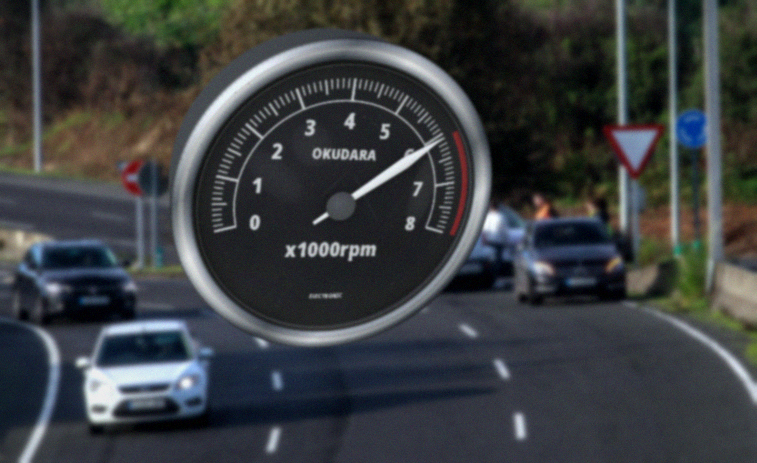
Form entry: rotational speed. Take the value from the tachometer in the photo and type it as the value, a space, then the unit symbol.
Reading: 6000 rpm
